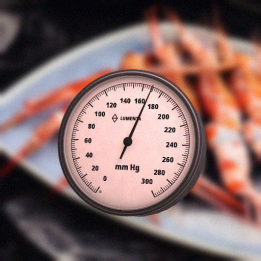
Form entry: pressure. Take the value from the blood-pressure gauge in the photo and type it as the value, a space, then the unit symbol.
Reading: 170 mmHg
